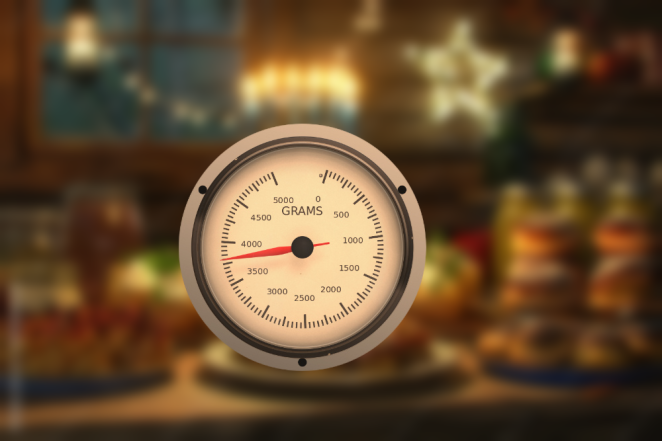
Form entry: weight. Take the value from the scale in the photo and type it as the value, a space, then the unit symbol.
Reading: 3800 g
